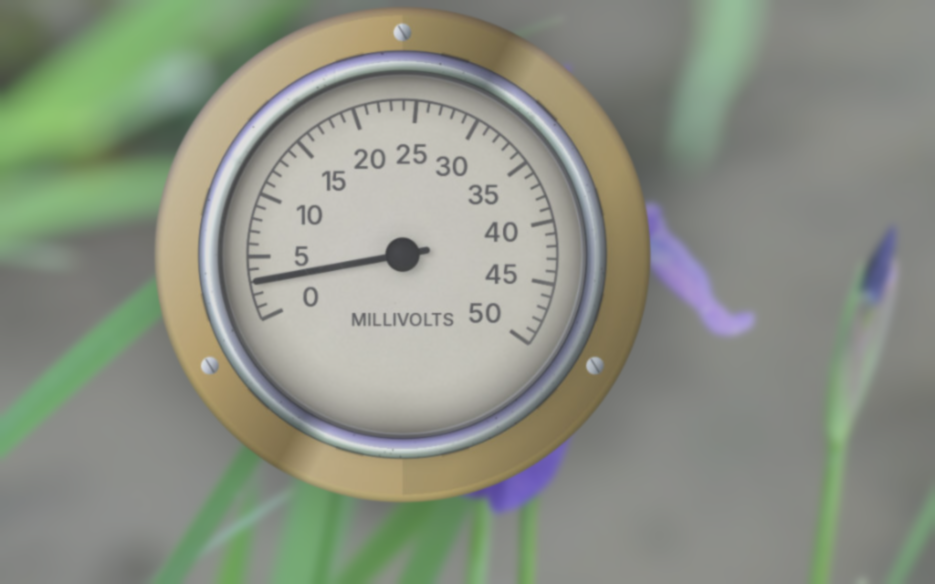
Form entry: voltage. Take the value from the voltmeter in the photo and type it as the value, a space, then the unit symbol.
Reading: 3 mV
